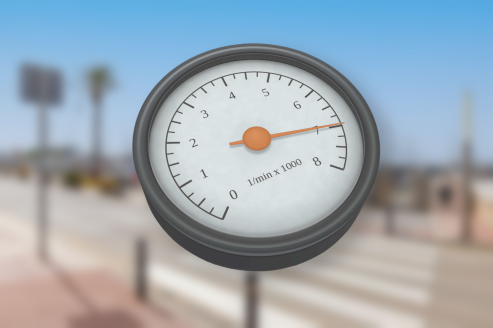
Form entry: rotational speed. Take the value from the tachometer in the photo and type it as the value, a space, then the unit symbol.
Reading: 7000 rpm
